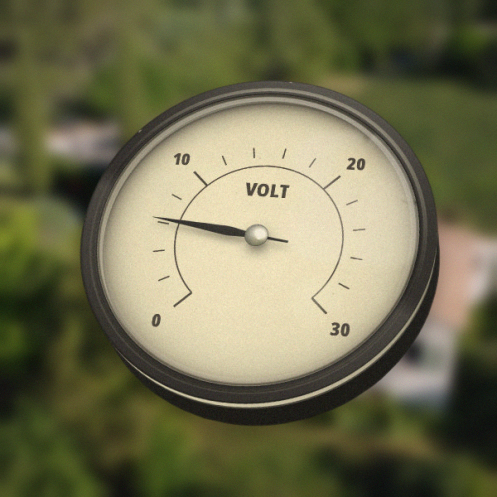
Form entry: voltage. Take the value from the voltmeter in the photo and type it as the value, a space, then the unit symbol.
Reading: 6 V
